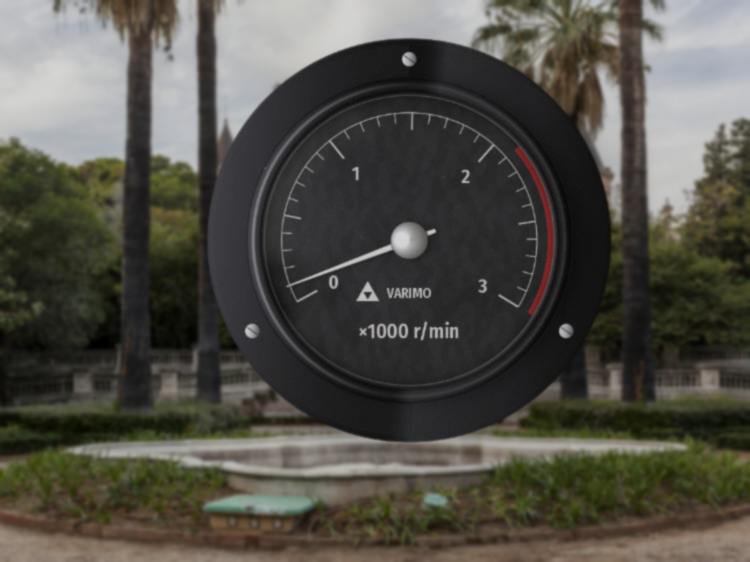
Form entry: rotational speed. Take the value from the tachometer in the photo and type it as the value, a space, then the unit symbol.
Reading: 100 rpm
